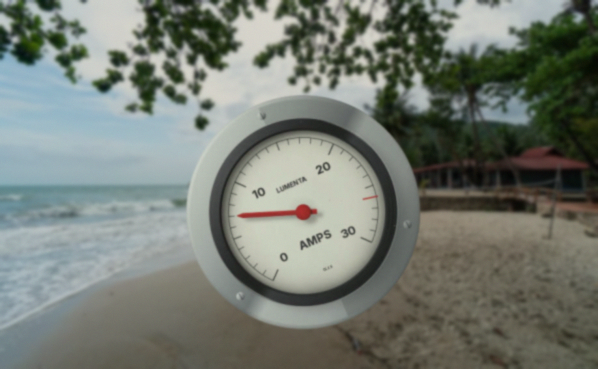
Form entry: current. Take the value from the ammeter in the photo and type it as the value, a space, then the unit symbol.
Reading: 7 A
